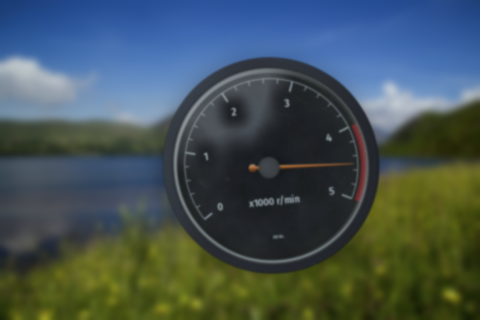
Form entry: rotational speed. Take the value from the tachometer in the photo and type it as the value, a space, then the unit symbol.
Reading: 4500 rpm
